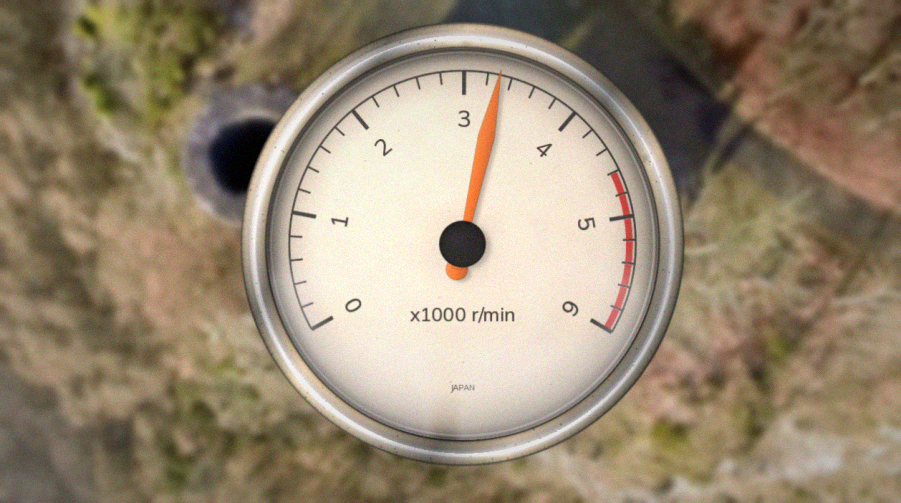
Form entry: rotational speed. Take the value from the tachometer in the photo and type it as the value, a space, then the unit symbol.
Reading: 3300 rpm
